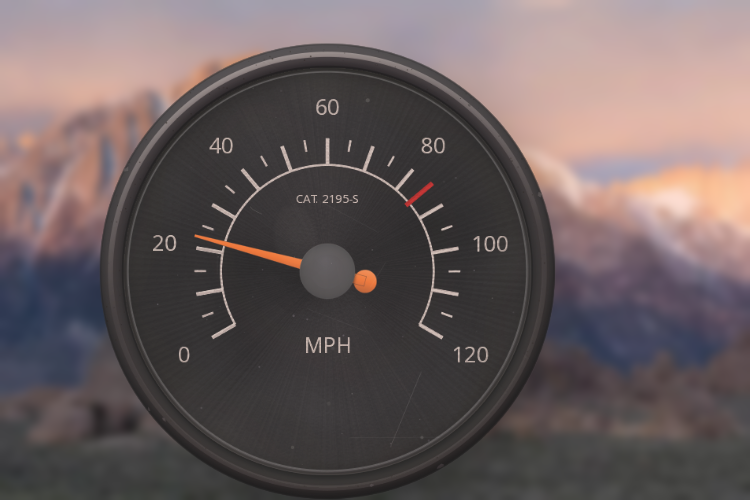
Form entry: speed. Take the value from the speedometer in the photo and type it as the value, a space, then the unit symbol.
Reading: 22.5 mph
